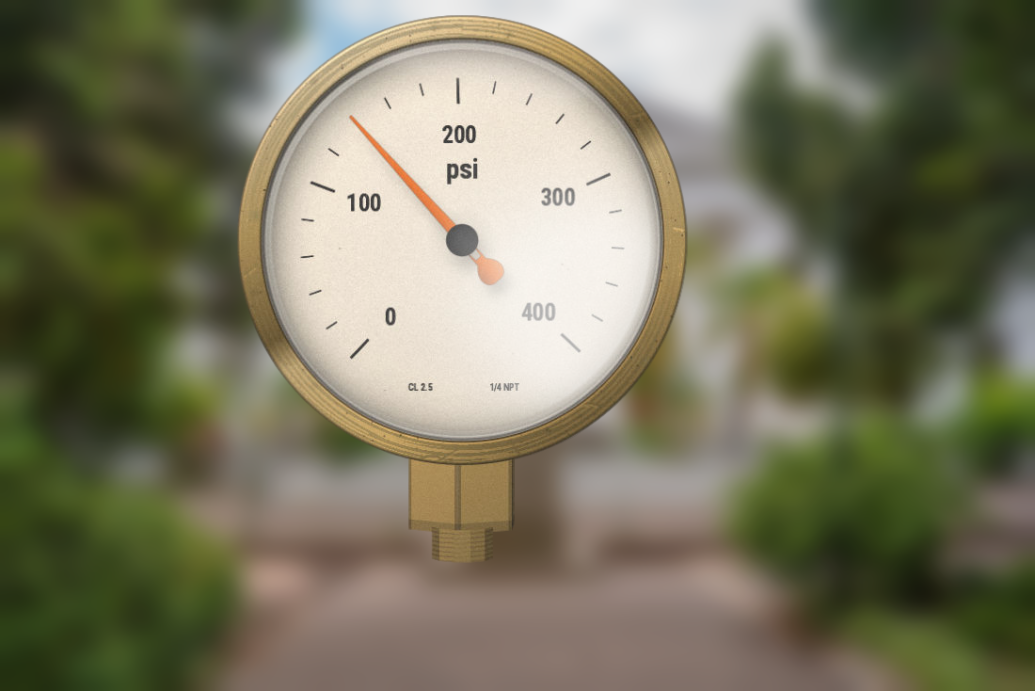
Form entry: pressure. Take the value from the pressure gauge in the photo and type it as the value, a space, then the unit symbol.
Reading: 140 psi
